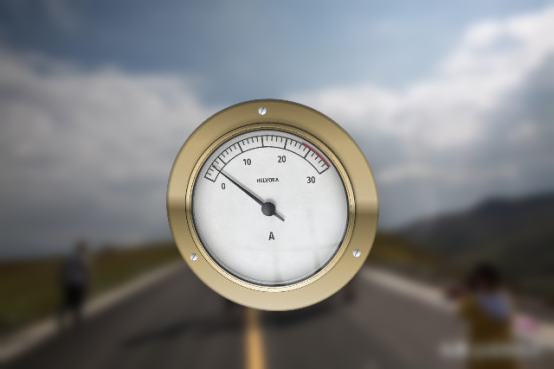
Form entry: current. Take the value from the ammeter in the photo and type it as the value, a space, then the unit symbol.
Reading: 3 A
